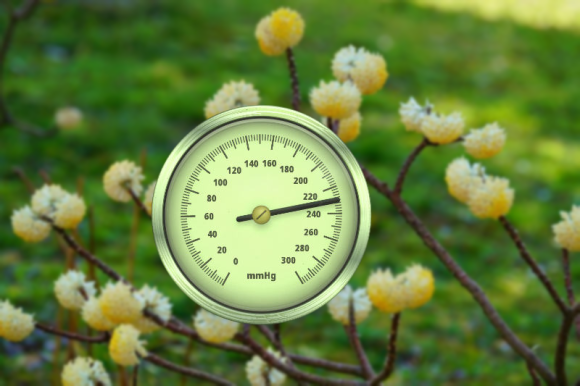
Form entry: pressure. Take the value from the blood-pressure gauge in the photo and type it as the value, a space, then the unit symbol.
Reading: 230 mmHg
